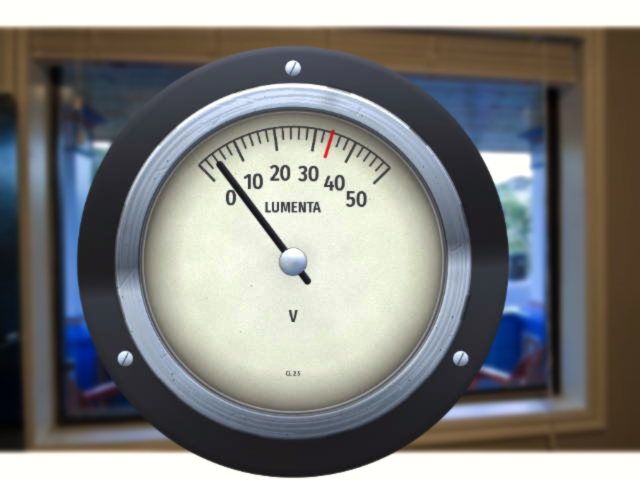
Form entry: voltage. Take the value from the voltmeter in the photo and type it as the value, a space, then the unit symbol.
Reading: 4 V
